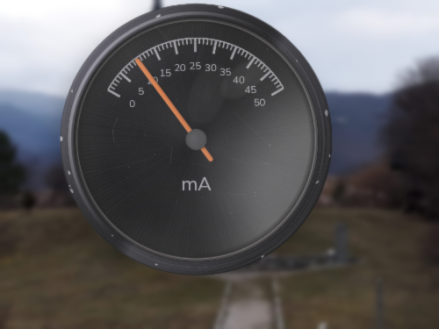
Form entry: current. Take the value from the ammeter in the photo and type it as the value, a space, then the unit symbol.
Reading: 10 mA
